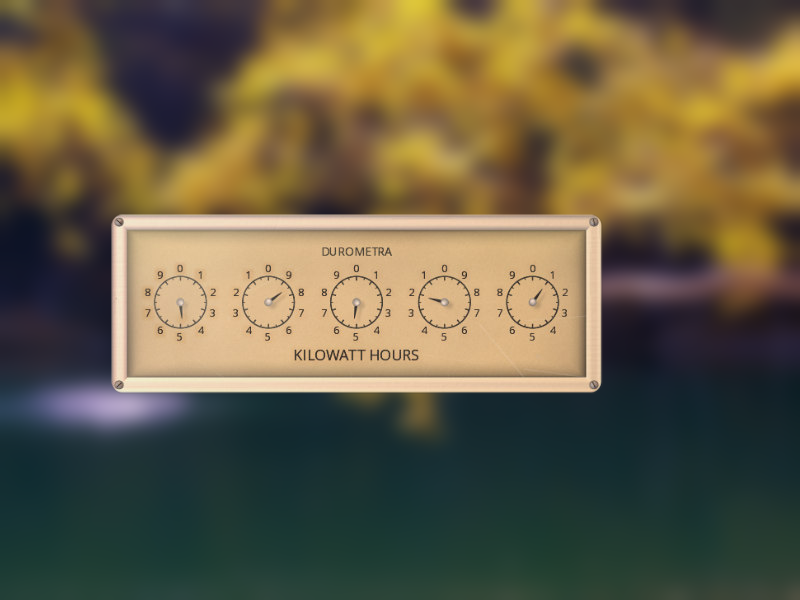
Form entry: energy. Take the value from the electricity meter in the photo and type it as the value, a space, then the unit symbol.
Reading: 48521 kWh
